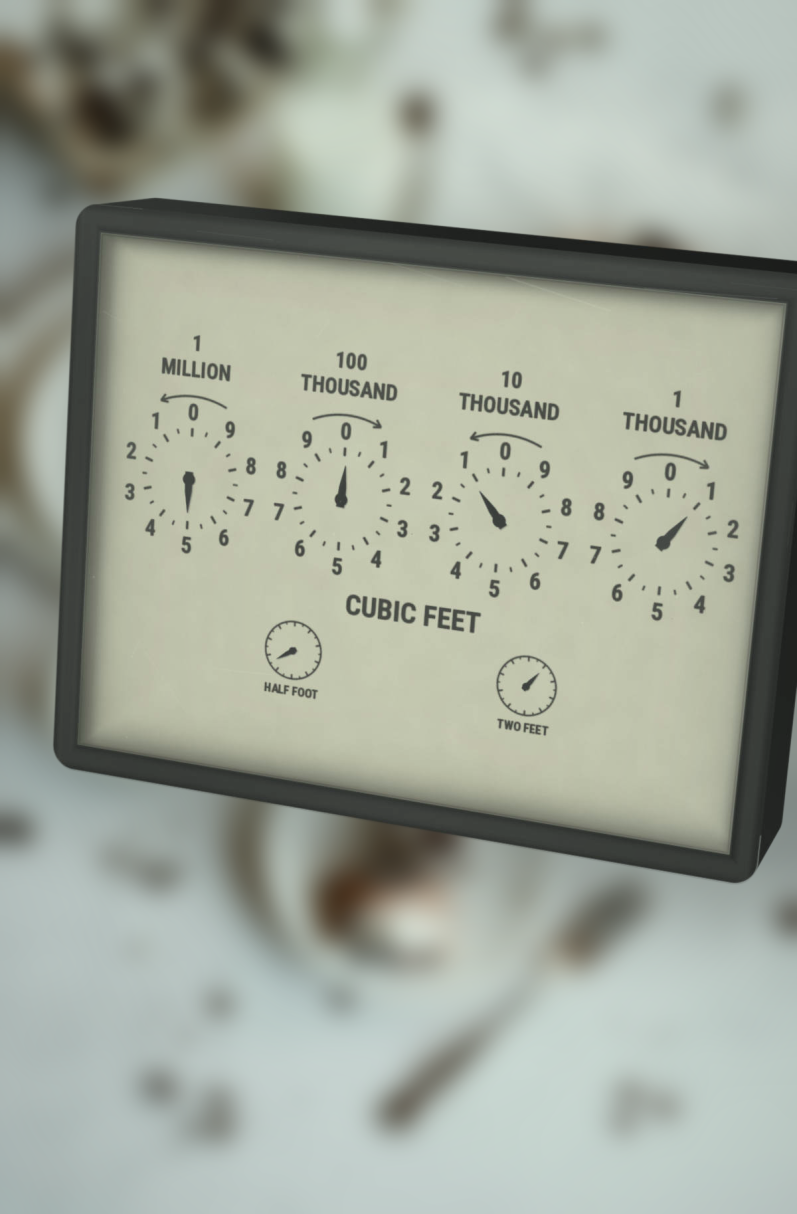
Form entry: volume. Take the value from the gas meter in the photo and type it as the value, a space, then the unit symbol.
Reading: 501100 ft³
